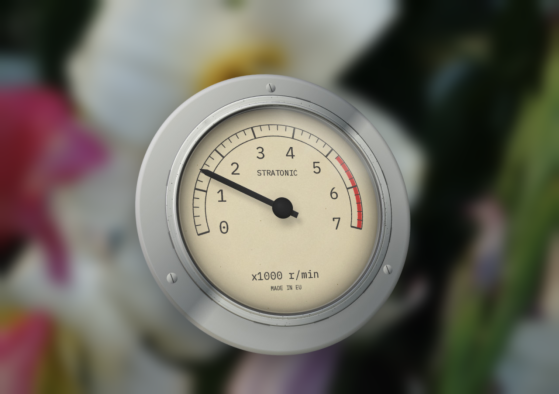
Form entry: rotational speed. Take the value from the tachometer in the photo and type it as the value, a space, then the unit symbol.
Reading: 1400 rpm
